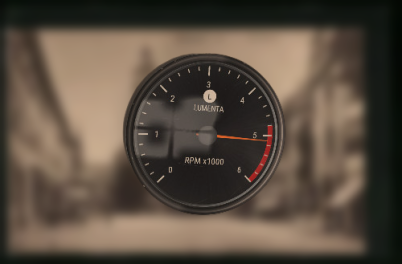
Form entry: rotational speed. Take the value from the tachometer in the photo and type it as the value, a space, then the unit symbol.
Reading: 5100 rpm
